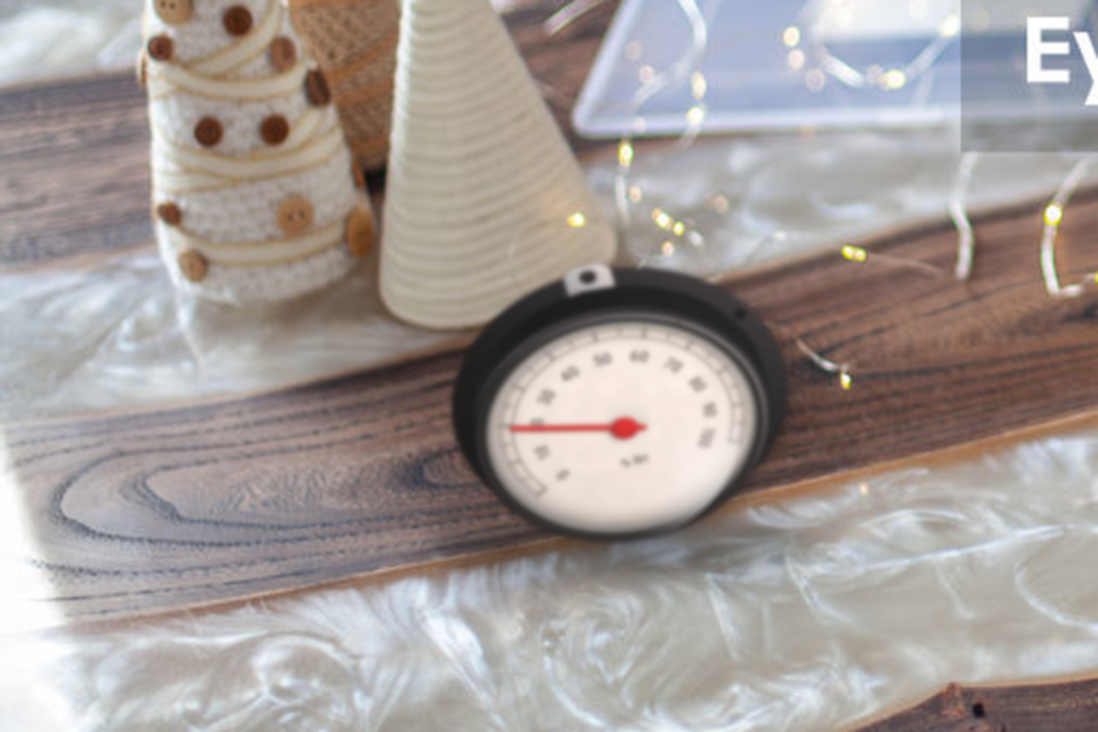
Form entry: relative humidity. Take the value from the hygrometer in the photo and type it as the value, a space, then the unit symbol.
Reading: 20 %
